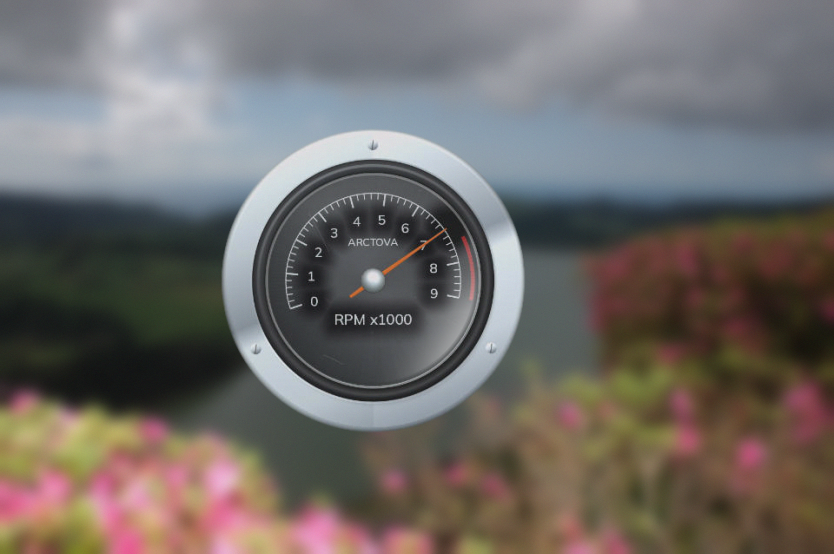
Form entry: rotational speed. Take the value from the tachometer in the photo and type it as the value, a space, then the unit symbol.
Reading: 7000 rpm
